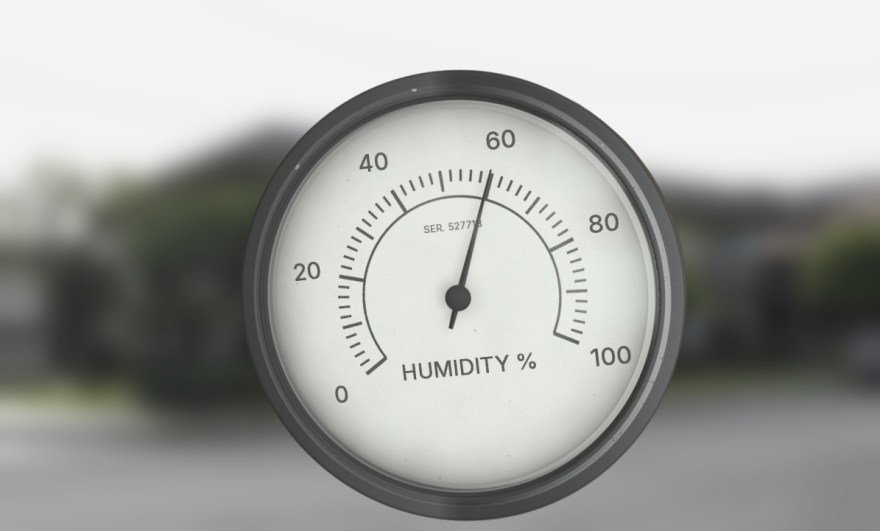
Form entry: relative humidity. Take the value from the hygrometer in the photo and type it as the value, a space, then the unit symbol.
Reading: 60 %
